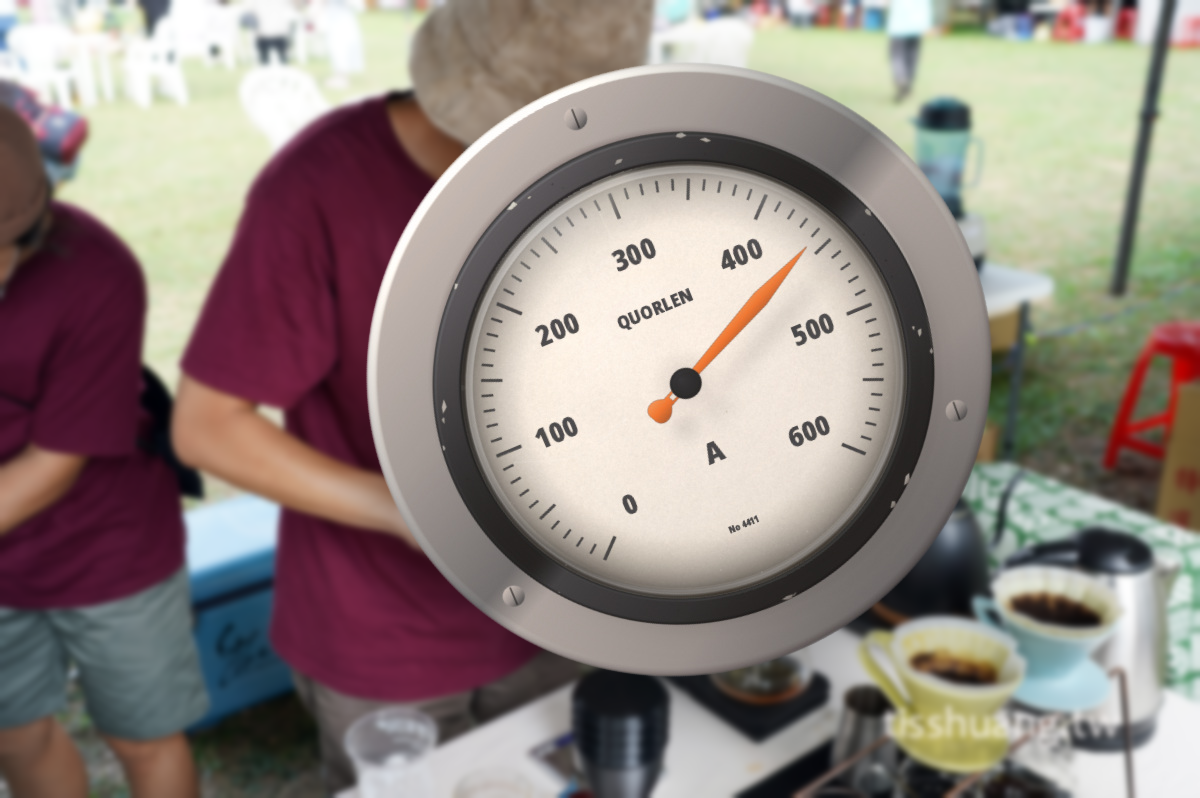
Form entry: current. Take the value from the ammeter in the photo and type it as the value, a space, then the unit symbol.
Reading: 440 A
